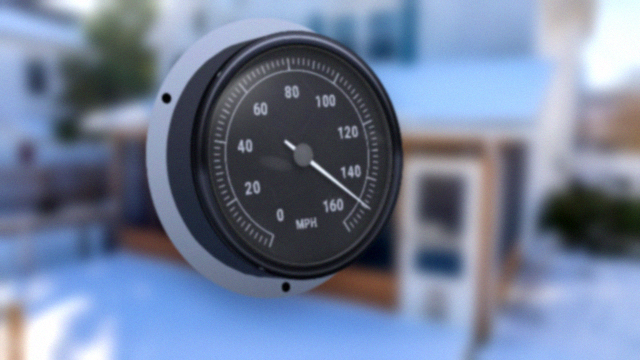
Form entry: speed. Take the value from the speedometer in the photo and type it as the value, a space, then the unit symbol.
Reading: 150 mph
